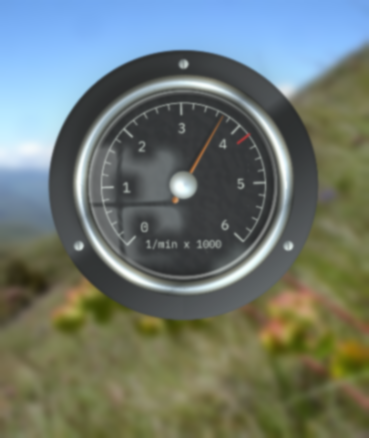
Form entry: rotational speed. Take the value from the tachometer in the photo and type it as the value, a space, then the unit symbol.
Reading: 3700 rpm
